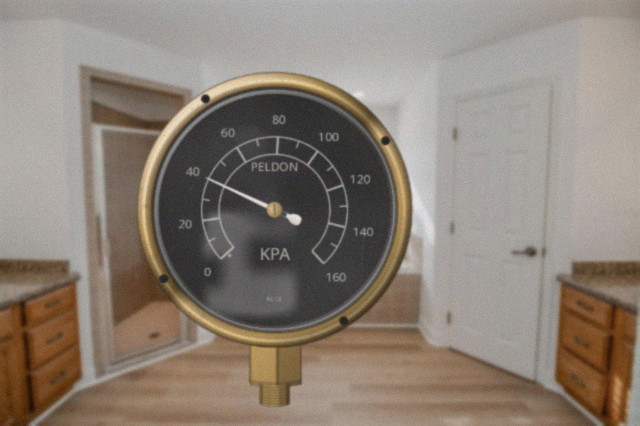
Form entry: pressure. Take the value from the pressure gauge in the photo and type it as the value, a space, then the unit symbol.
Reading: 40 kPa
